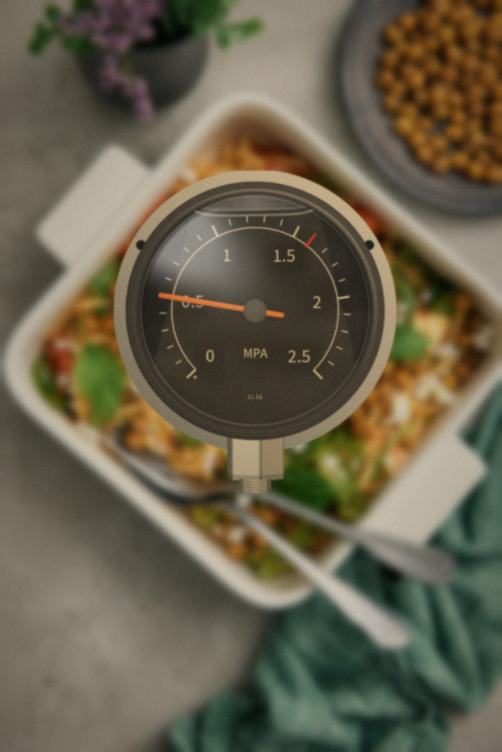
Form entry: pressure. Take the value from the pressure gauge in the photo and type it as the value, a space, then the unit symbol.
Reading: 0.5 MPa
